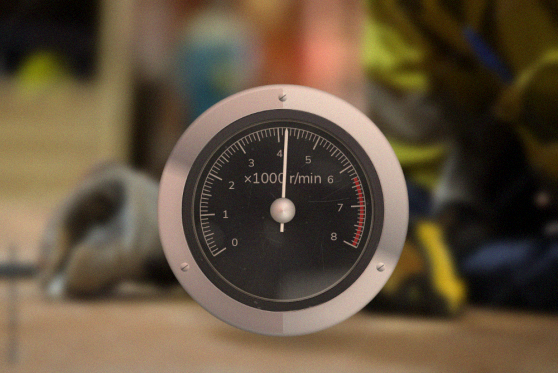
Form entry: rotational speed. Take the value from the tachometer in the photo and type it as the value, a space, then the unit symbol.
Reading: 4200 rpm
